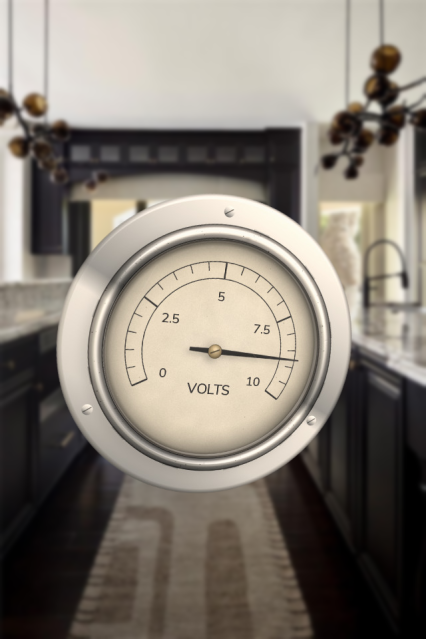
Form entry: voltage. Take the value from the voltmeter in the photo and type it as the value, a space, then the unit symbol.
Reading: 8.75 V
